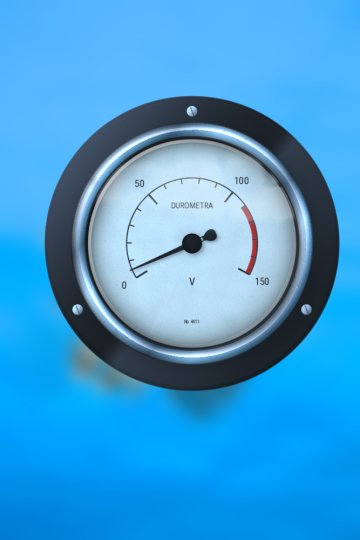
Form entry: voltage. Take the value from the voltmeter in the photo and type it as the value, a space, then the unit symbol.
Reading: 5 V
